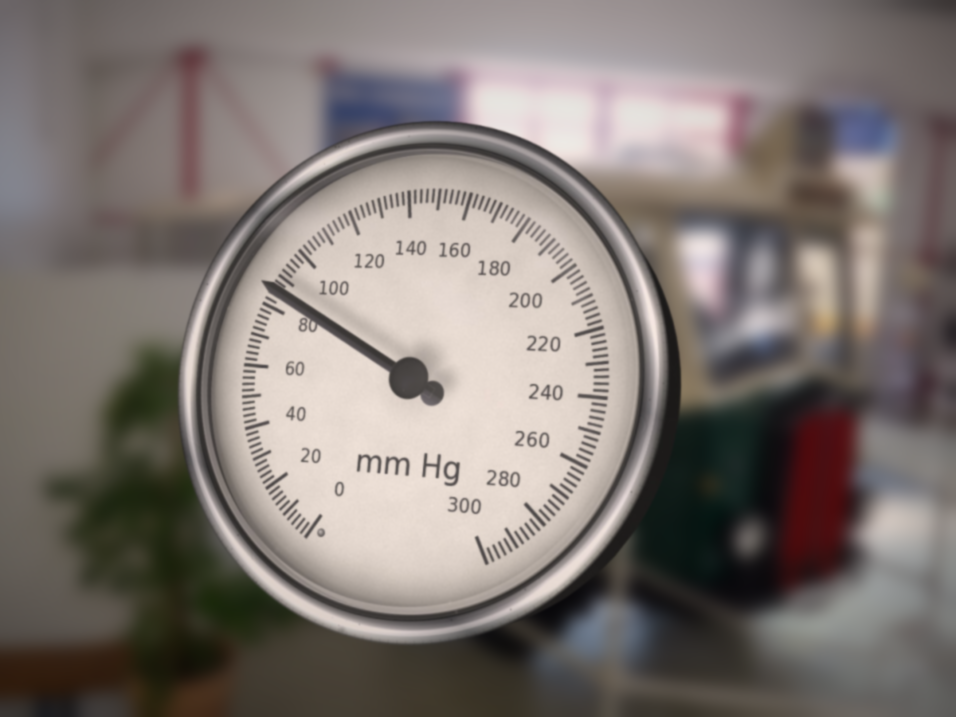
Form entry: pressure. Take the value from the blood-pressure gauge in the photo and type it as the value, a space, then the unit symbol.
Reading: 86 mmHg
